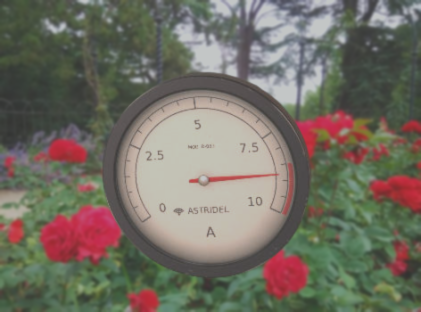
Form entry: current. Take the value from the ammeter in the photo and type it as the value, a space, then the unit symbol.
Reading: 8.75 A
